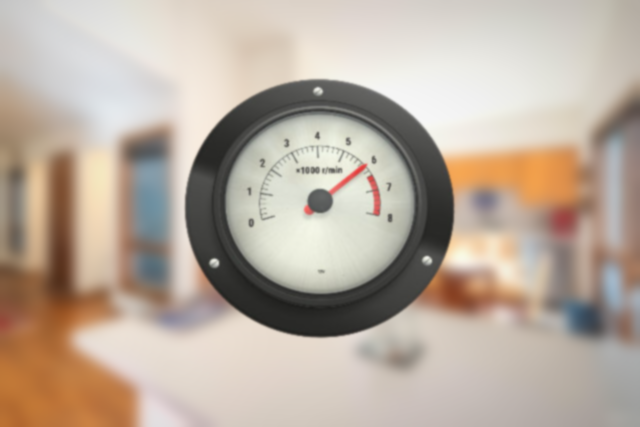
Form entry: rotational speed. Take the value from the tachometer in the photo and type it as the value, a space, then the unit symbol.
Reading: 6000 rpm
